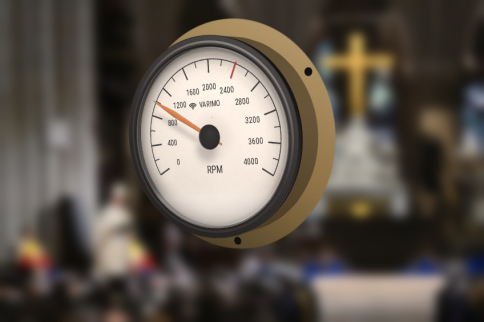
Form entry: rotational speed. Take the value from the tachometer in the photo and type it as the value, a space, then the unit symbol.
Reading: 1000 rpm
